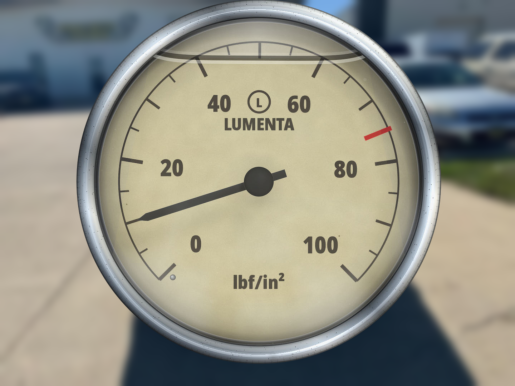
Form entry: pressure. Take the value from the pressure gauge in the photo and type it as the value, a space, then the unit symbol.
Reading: 10 psi
